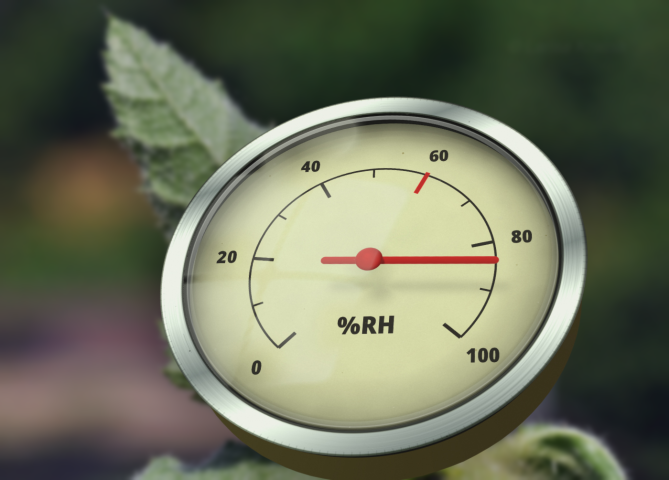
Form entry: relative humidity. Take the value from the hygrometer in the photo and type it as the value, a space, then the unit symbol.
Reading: 85 %
